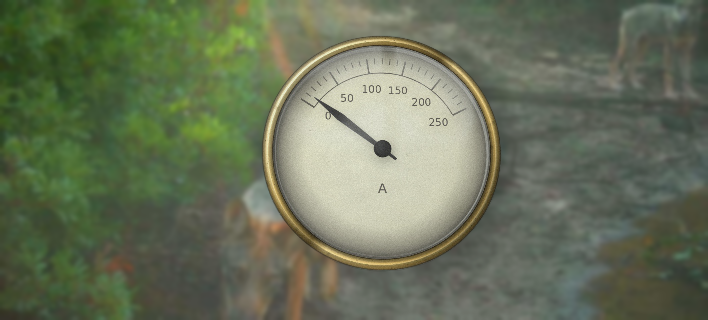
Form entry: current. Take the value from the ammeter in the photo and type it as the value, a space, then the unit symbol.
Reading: 10 A
